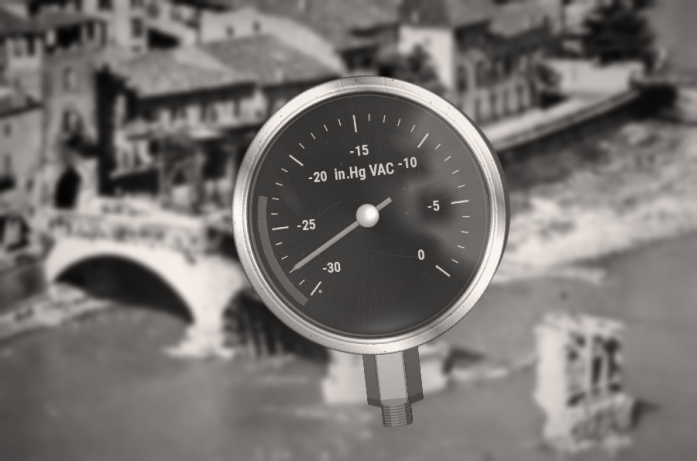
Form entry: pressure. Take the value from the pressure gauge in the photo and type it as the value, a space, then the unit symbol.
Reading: -28 inHg
